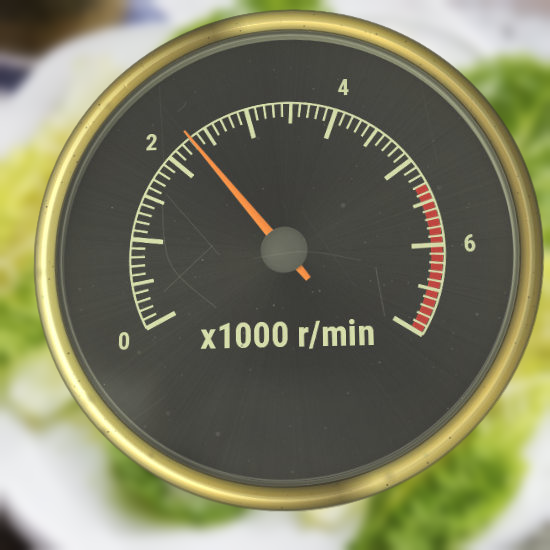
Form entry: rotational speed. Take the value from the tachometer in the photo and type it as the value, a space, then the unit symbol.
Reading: 2300 rpm
